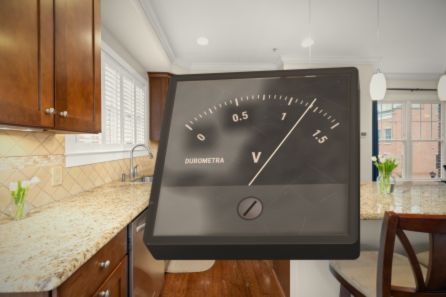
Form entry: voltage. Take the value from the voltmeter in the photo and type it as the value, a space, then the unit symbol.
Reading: 1.2 V
